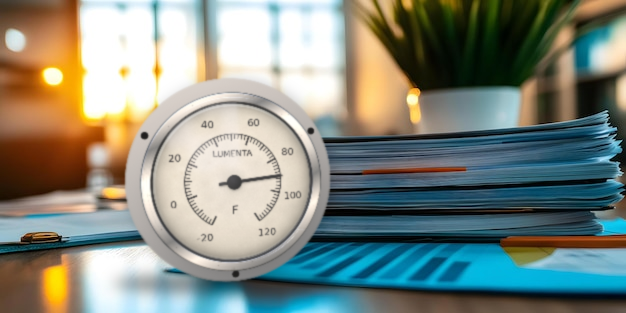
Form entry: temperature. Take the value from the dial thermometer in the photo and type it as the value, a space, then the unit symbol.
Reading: 90 °F
